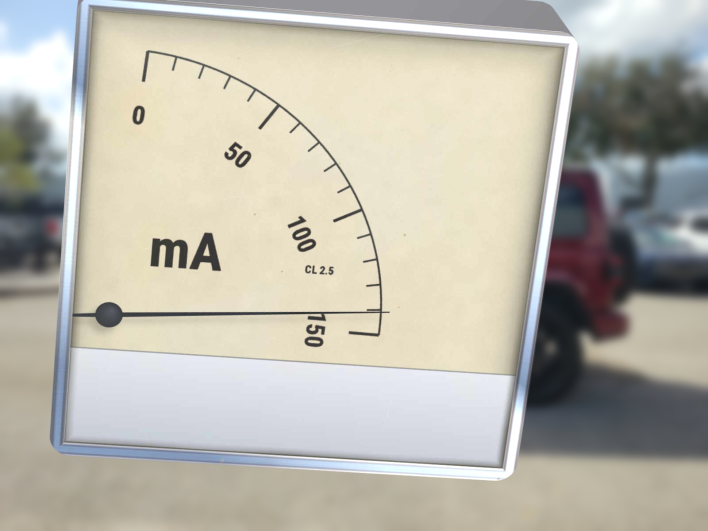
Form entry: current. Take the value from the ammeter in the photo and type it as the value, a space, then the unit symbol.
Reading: 140 mA
